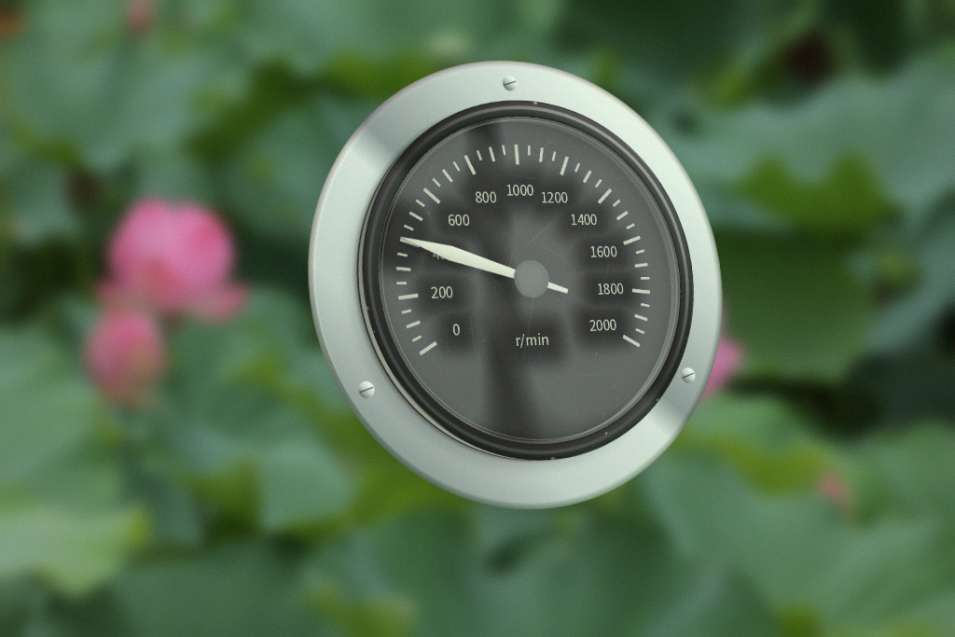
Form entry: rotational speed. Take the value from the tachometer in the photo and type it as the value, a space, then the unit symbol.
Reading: 400 rpm
